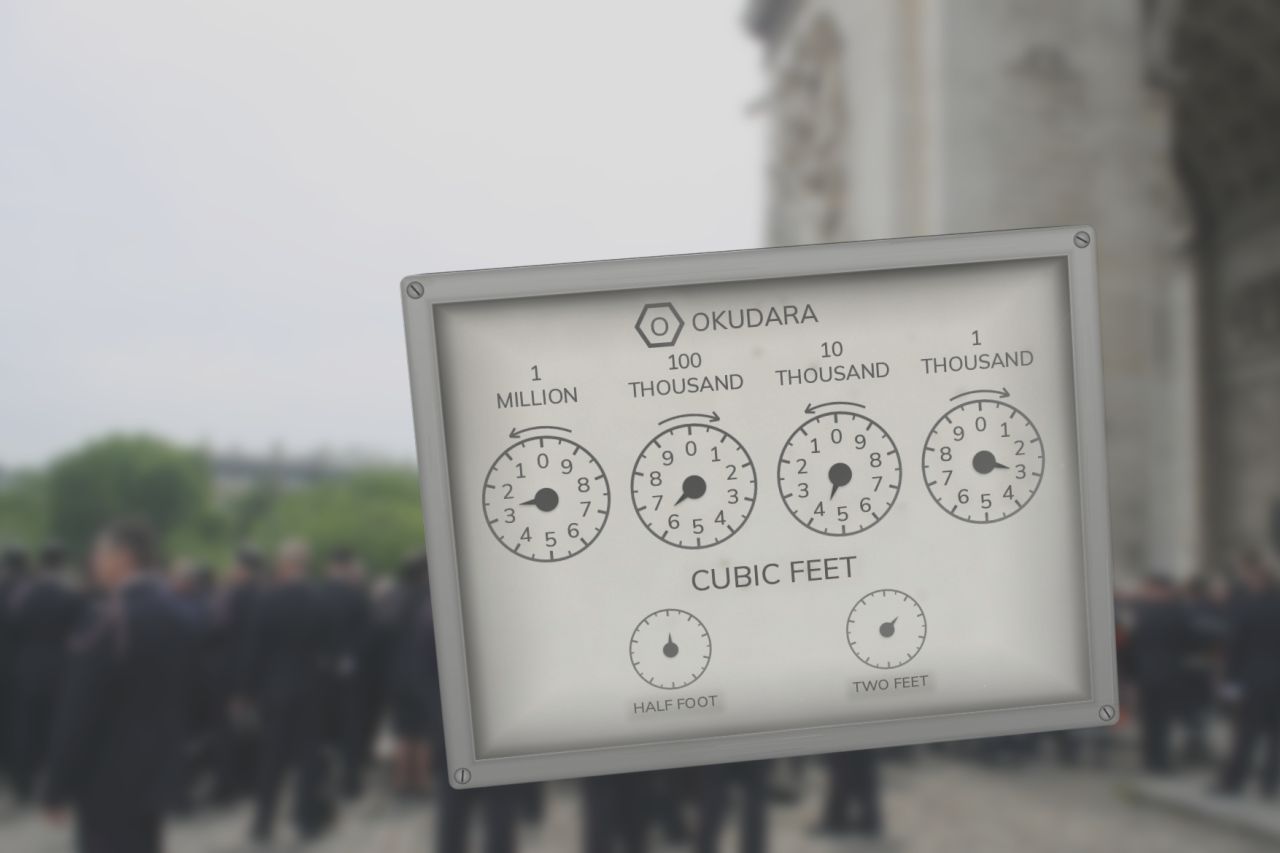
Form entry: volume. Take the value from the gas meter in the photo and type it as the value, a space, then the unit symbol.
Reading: 264300 ft³
